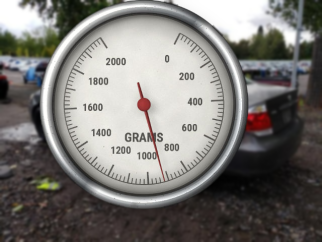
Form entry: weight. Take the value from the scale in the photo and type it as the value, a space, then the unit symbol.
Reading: 920 g
